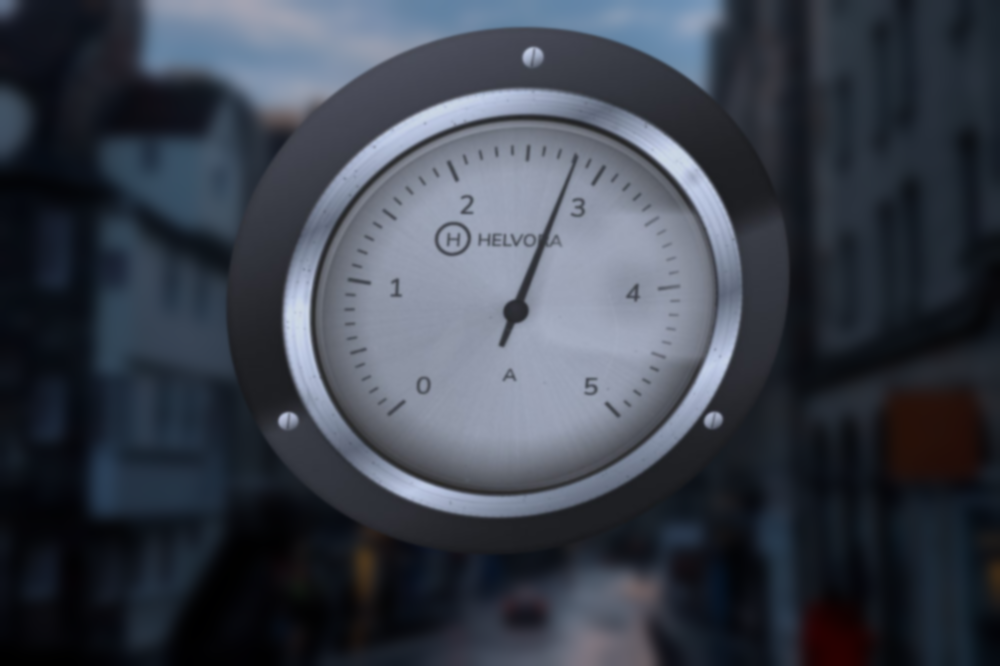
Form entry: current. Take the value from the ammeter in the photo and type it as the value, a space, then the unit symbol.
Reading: 2.8 A
